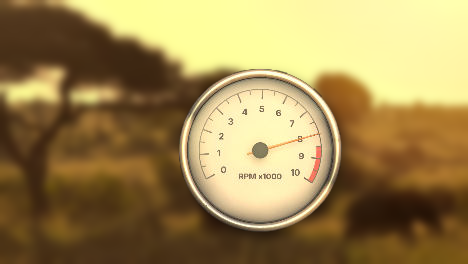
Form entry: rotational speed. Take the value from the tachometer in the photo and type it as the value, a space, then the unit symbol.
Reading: 8000 rpm
